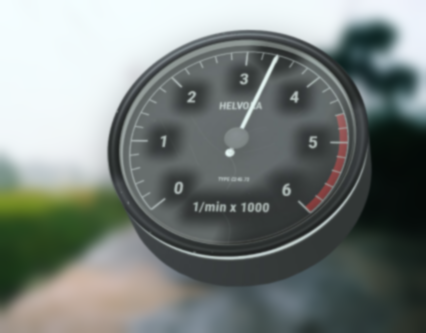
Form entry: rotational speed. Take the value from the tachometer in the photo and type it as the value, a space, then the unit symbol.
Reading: 3400 rpm
